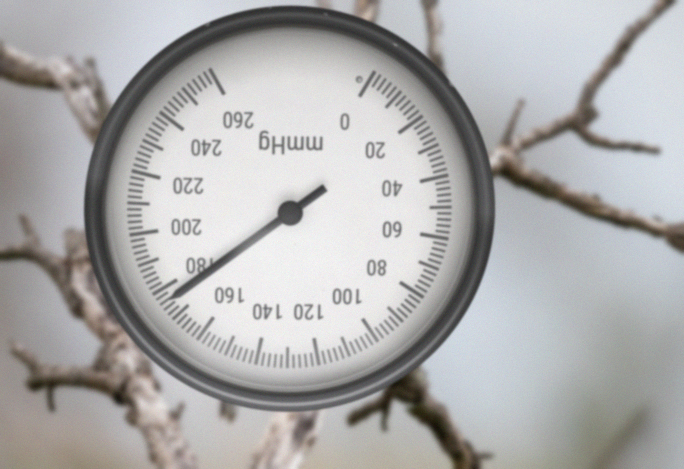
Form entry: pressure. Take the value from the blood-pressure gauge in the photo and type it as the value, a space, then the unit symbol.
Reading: 176 mmHg
